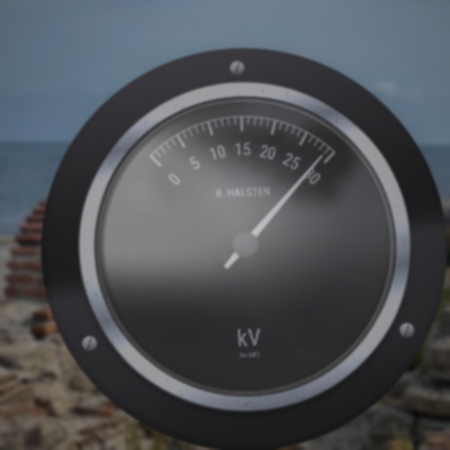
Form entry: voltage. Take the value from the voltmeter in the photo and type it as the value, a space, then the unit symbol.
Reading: 29 kV
